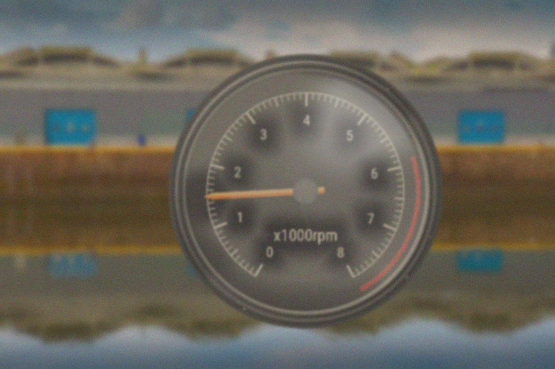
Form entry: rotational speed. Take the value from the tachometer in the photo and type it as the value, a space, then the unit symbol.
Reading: 1500 rpm
